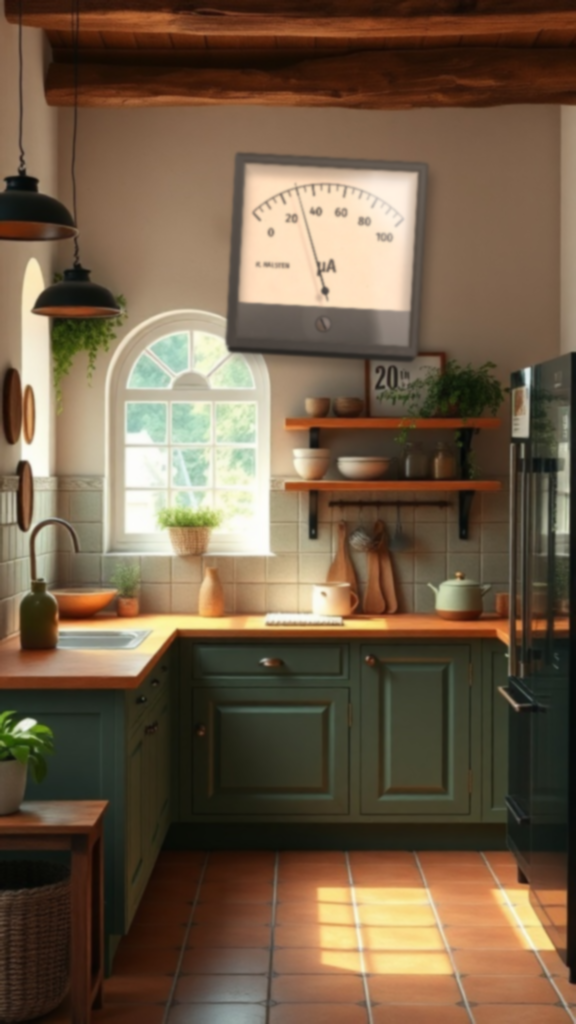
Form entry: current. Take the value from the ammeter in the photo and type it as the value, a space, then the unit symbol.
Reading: 30 µA
